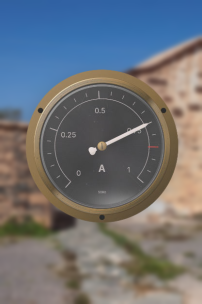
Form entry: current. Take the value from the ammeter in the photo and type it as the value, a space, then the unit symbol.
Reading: 0.75 A
